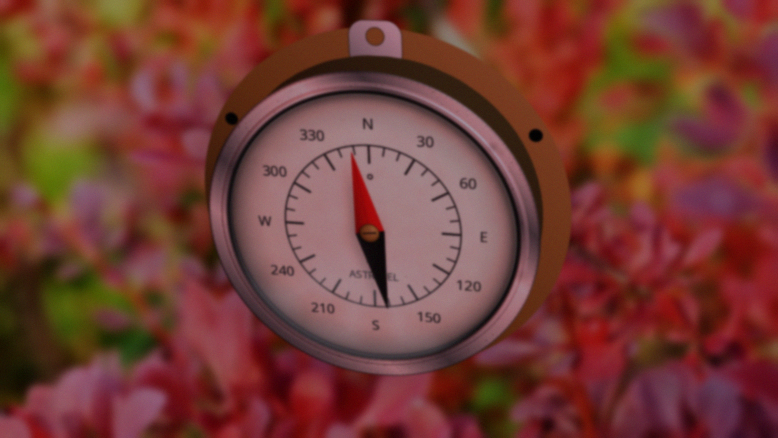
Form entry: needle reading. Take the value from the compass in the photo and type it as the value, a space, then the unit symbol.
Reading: 350 °
